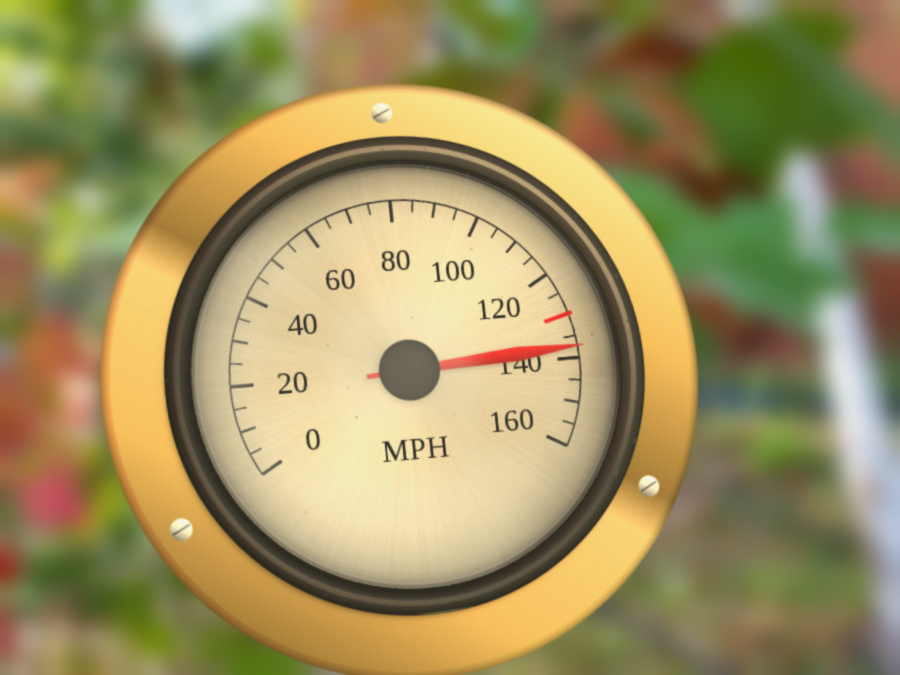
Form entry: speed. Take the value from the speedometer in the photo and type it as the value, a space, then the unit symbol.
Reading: 137.5 mph
